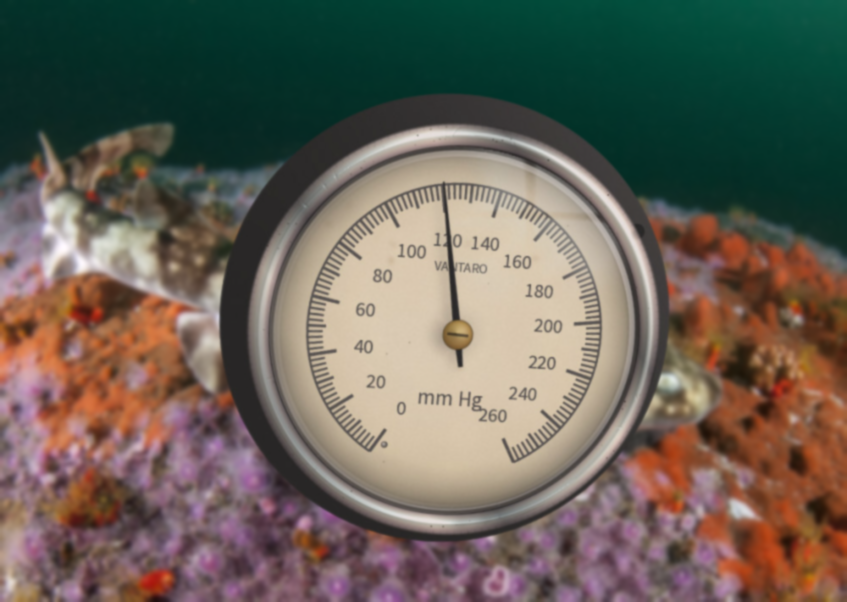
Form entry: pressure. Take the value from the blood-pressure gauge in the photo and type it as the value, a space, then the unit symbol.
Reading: 120 mmHg
